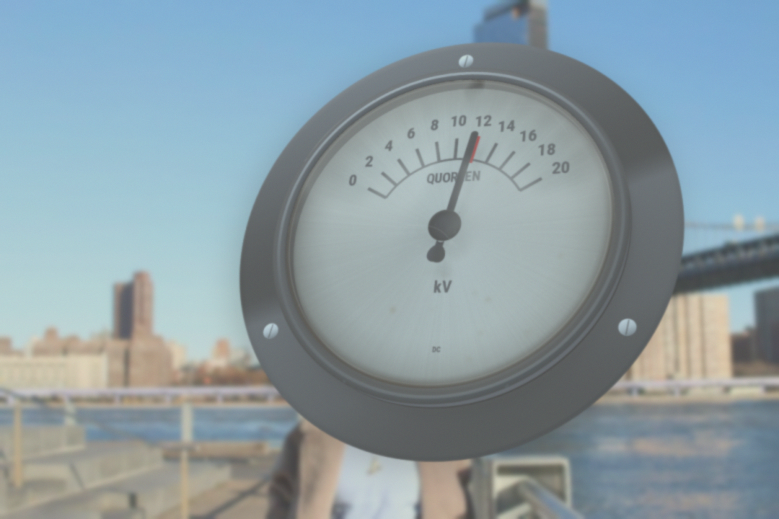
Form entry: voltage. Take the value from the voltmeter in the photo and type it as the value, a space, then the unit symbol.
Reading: 12 kV
